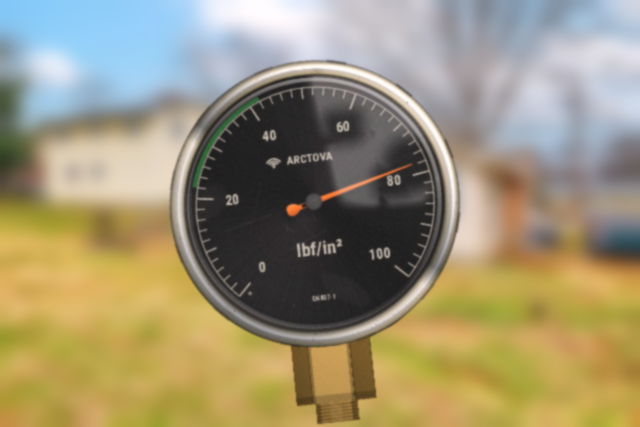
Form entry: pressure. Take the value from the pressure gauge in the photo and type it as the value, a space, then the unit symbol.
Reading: 78 psi
